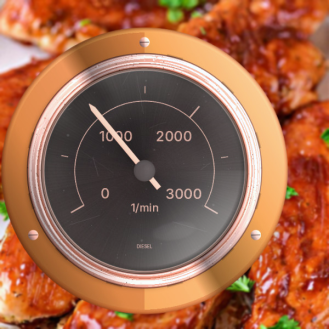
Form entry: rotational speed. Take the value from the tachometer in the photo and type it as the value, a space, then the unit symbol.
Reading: 1000 rpm
